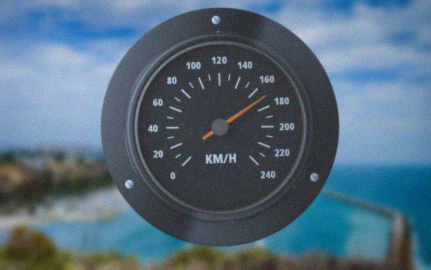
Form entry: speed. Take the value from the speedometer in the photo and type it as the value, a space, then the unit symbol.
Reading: 170 km/h
